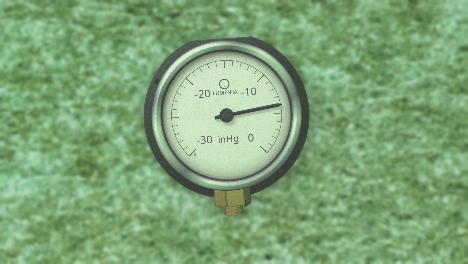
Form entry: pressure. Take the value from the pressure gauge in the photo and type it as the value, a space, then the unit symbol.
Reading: -6 inHg
